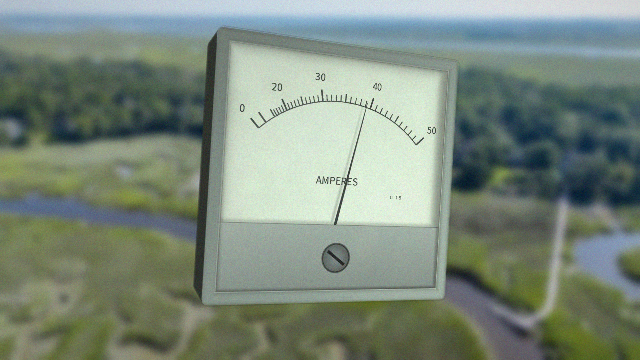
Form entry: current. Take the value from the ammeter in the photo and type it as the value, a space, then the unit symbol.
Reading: 39 A
